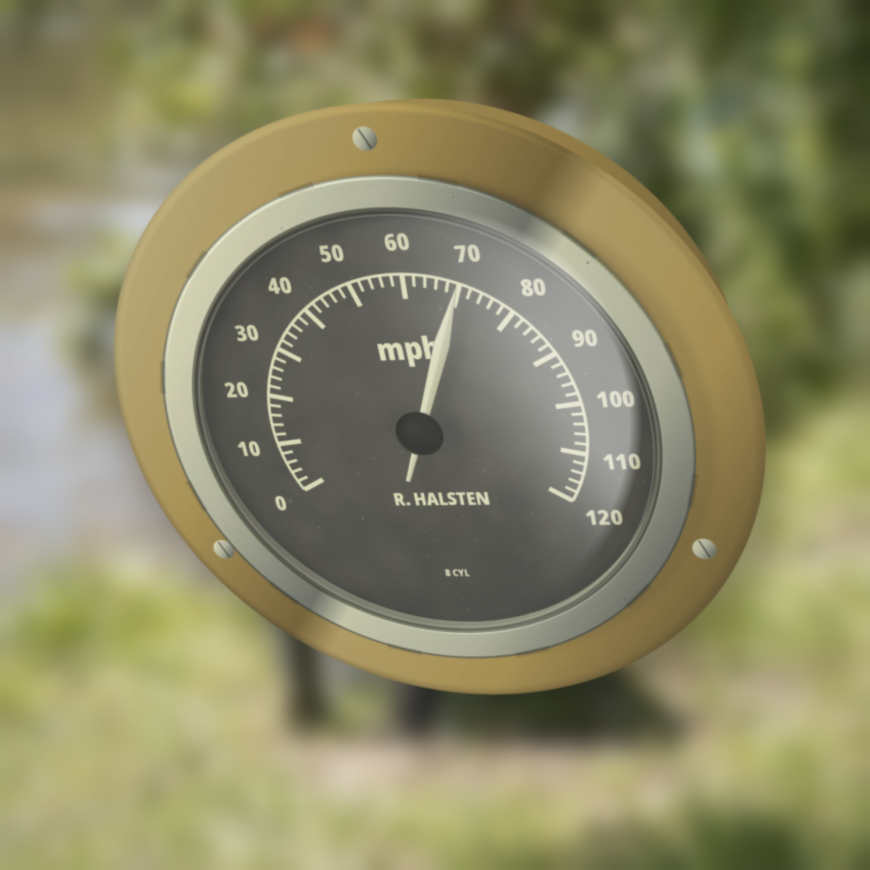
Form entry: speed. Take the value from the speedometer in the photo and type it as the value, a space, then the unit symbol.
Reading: 70 mph
